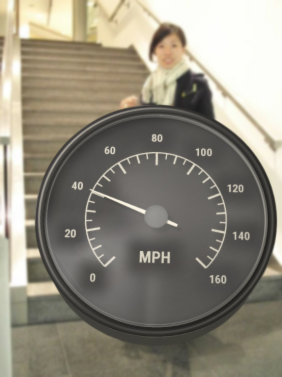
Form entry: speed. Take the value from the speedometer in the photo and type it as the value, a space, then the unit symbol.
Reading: 40 mph
